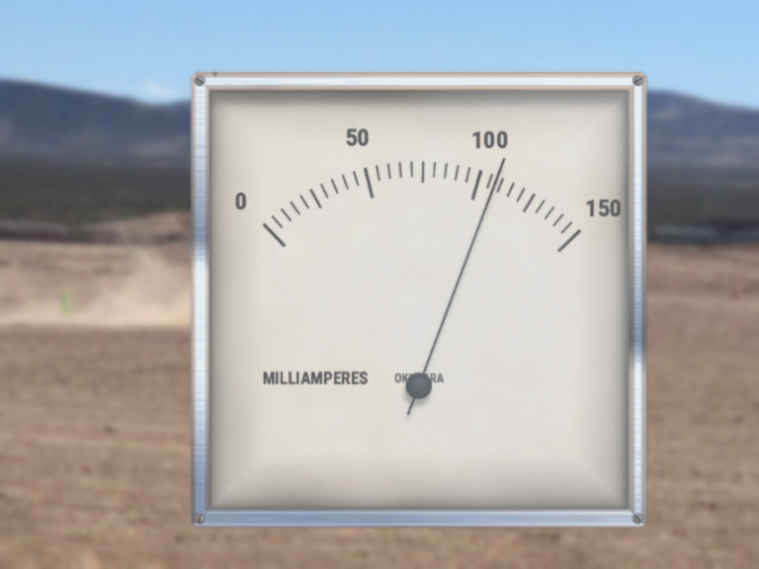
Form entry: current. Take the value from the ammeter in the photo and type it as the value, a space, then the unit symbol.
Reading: 107.5 mA
